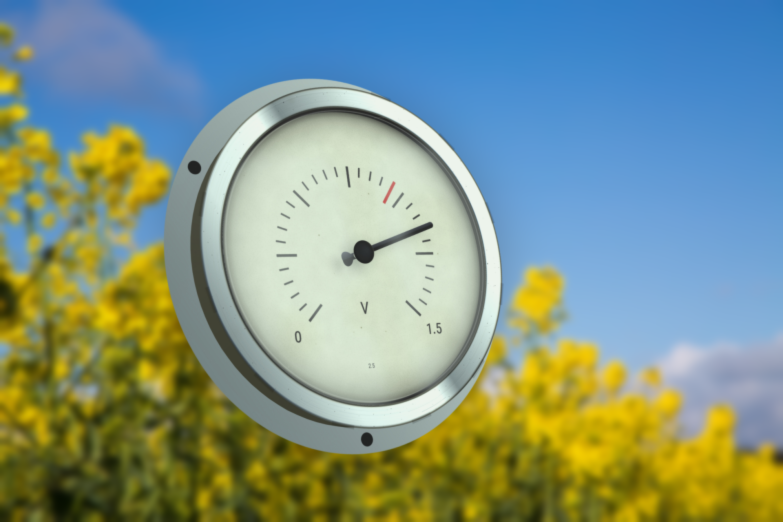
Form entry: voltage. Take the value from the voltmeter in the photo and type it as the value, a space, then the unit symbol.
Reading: 1.15 V
